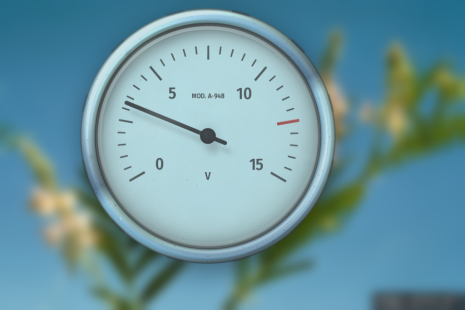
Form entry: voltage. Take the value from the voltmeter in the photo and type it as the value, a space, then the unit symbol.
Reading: 3.25 V
